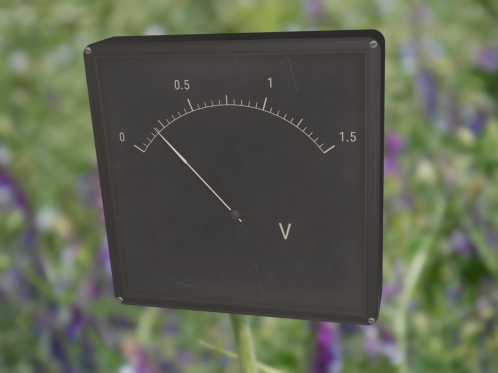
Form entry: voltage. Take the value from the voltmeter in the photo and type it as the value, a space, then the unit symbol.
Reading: 0.2 V
